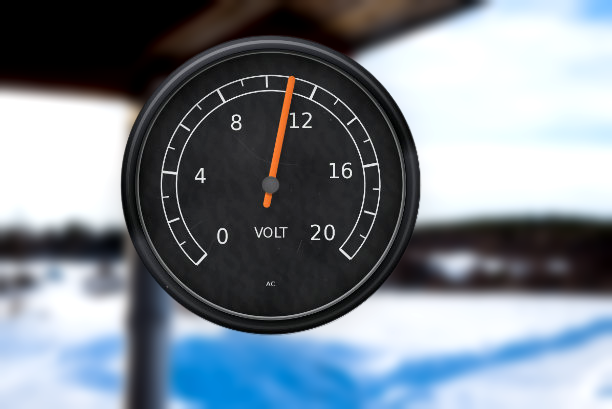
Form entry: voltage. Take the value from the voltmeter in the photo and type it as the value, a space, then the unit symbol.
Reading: 11 V
